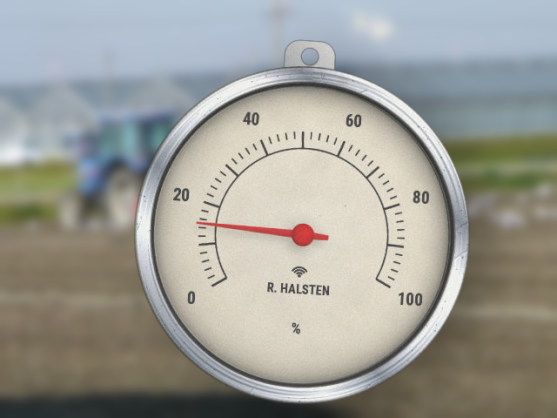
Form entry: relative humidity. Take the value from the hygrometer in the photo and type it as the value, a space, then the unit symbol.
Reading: 15 %
